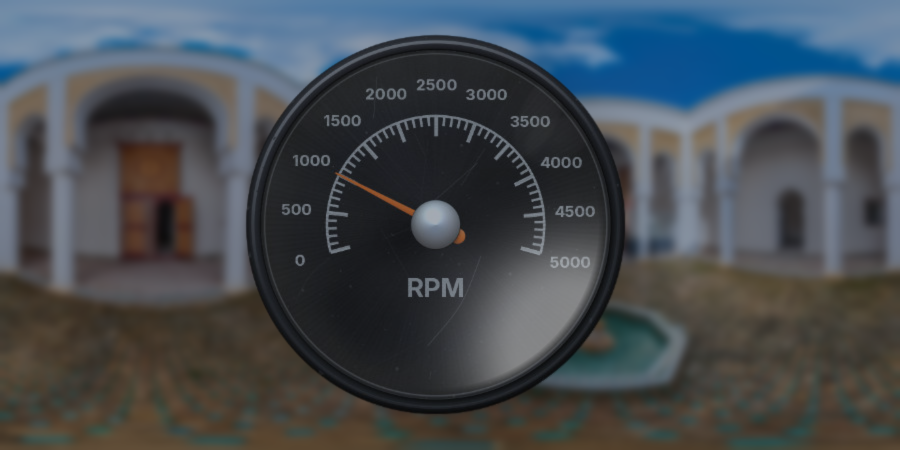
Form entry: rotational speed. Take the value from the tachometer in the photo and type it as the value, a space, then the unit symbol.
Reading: 1000 rpm
